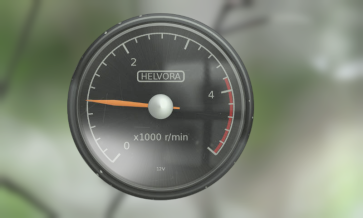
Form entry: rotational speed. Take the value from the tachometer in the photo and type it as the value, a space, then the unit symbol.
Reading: 1000 rpm
